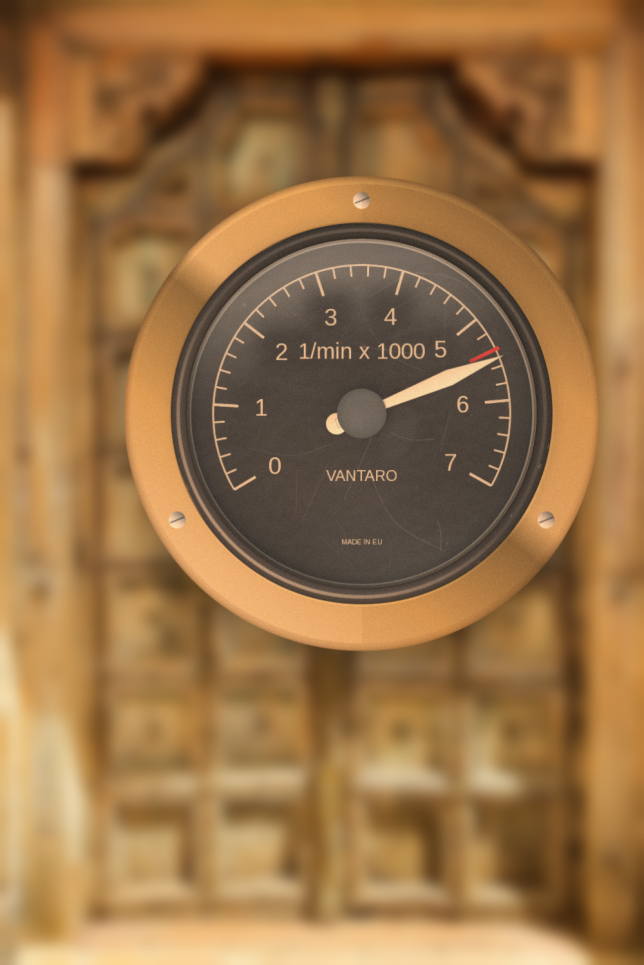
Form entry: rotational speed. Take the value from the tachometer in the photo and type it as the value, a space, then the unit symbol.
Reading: 5500 rpm
